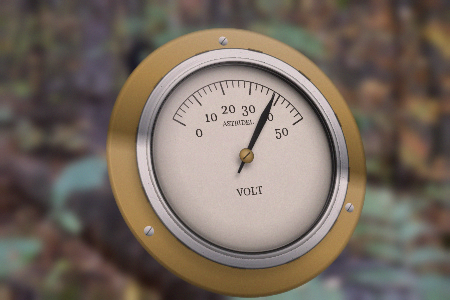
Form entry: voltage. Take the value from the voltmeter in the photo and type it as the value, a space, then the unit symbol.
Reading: 38 V
